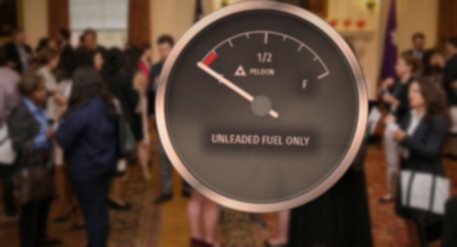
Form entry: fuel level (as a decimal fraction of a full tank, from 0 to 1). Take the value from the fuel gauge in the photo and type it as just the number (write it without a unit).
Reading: 0
